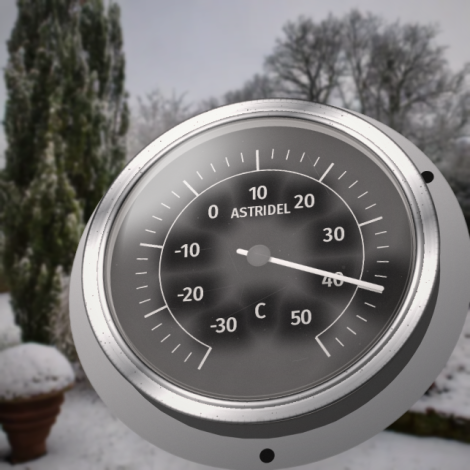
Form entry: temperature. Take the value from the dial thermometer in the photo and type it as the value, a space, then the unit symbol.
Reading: 40 °C
